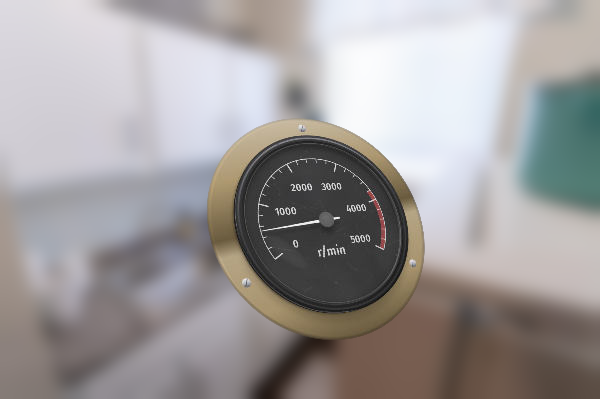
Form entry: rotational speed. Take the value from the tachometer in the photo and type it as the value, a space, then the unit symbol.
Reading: 500 rpm
